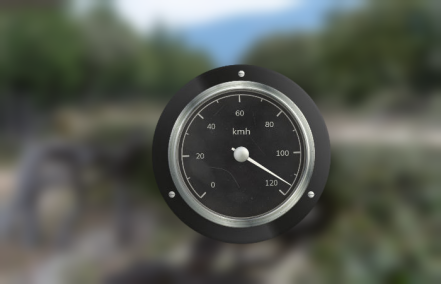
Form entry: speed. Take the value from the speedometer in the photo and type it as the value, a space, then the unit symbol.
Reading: 115 km/h
